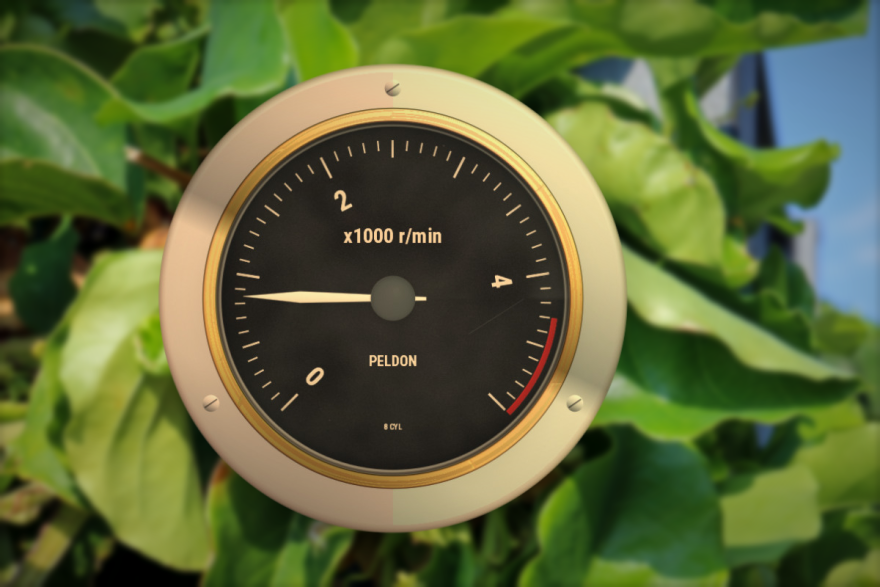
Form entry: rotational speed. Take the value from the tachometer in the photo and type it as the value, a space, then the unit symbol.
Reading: 850 rpm
